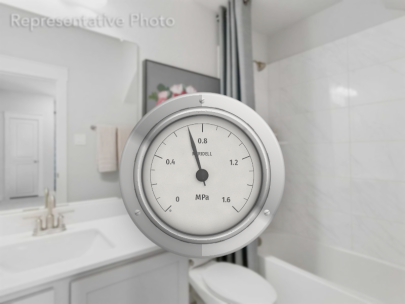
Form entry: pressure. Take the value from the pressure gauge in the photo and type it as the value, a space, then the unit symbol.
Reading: 0.7 MPa
